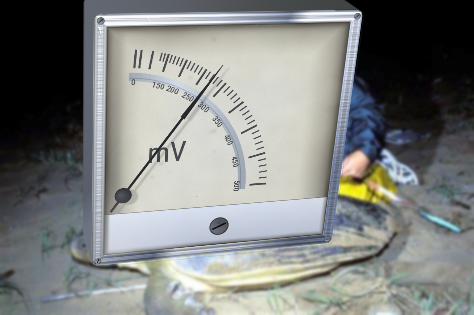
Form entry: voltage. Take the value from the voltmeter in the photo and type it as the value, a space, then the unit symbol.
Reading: 270 mV
